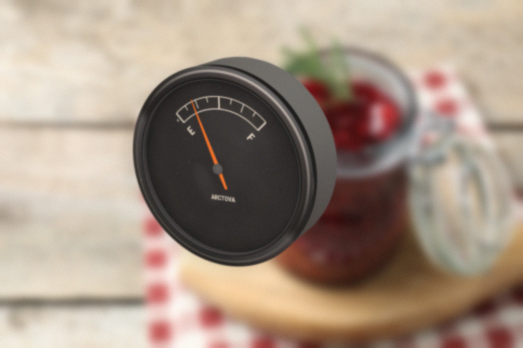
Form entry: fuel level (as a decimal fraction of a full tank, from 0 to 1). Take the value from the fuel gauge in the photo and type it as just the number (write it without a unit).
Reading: 0.25
